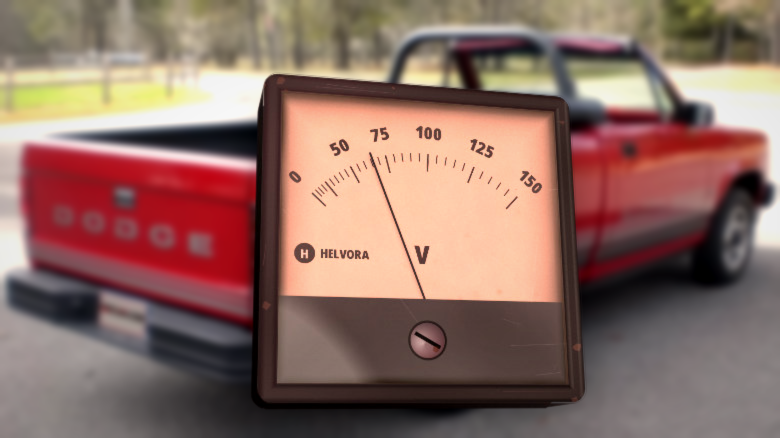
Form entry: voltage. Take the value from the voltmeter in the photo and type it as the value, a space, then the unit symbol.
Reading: 65 V
